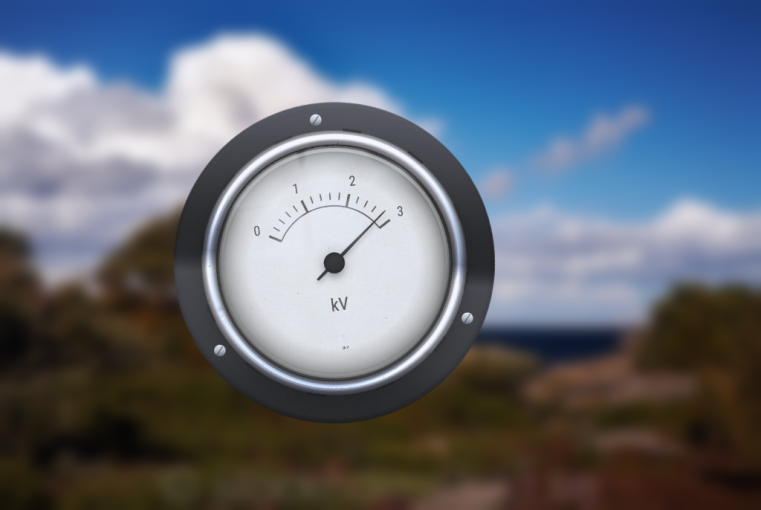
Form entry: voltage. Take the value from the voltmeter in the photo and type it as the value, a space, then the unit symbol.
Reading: 2.8 kV
